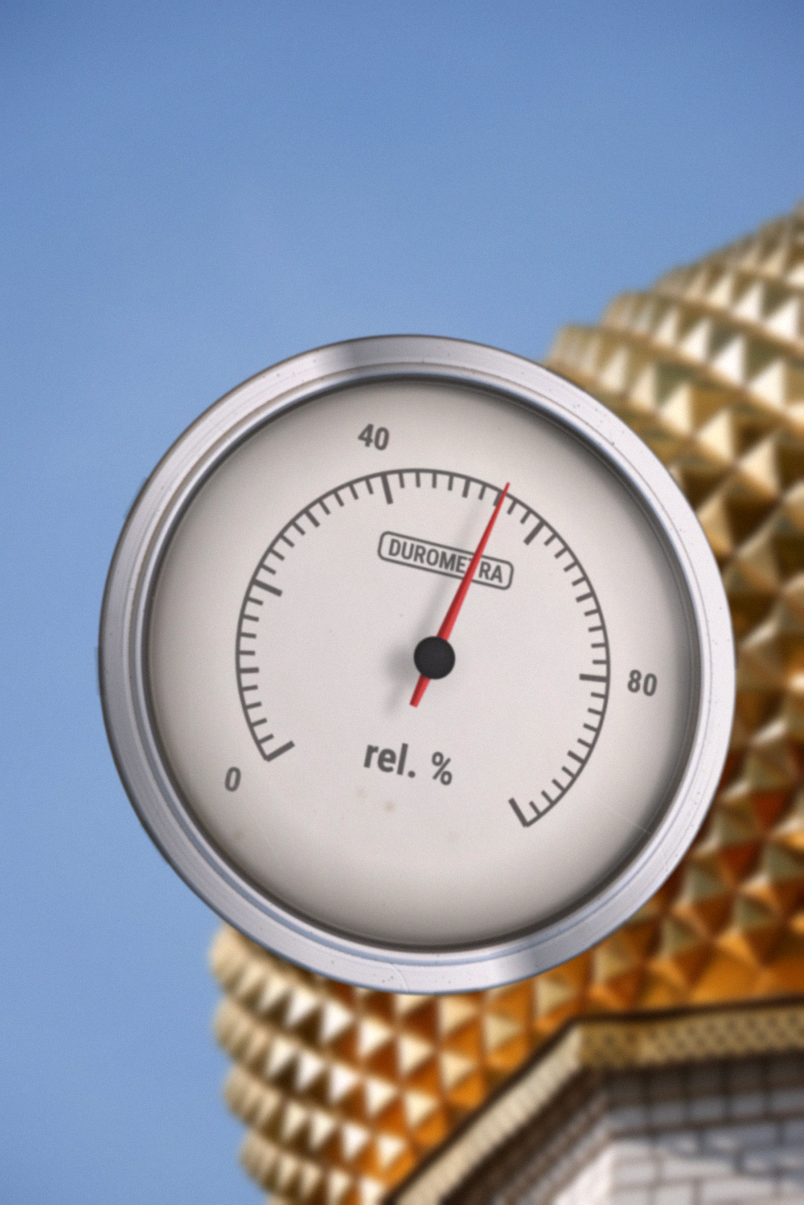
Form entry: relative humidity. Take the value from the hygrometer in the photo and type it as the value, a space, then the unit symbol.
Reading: 54 %
